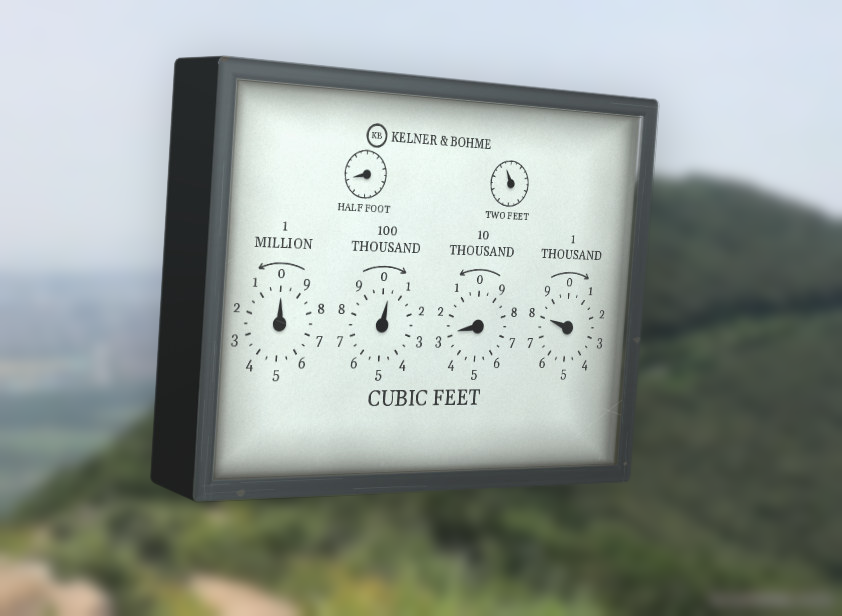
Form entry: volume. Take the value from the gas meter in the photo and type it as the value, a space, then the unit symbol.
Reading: 2800 ft³
